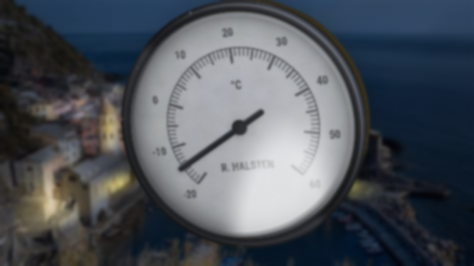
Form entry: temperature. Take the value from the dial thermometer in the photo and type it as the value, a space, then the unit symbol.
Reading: -15 °C
